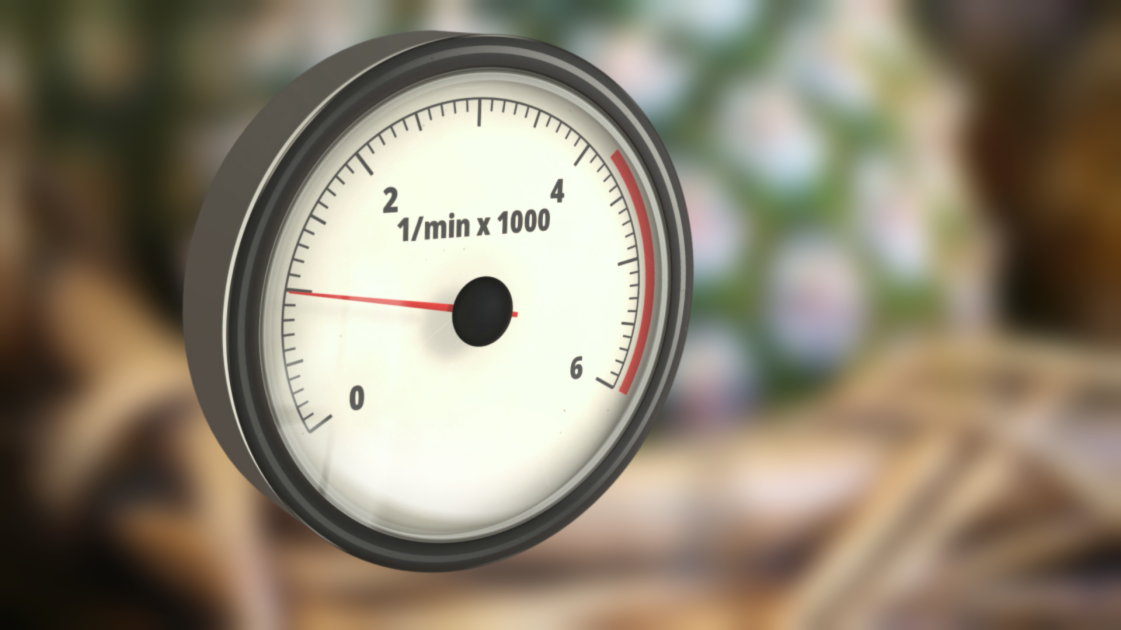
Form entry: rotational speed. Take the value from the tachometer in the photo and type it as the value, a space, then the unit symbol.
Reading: 1000 rpm
